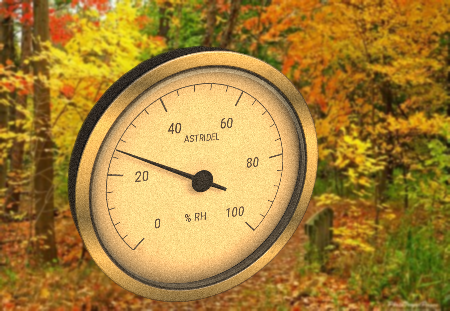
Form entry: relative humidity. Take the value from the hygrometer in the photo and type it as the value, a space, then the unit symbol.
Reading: 26 %
